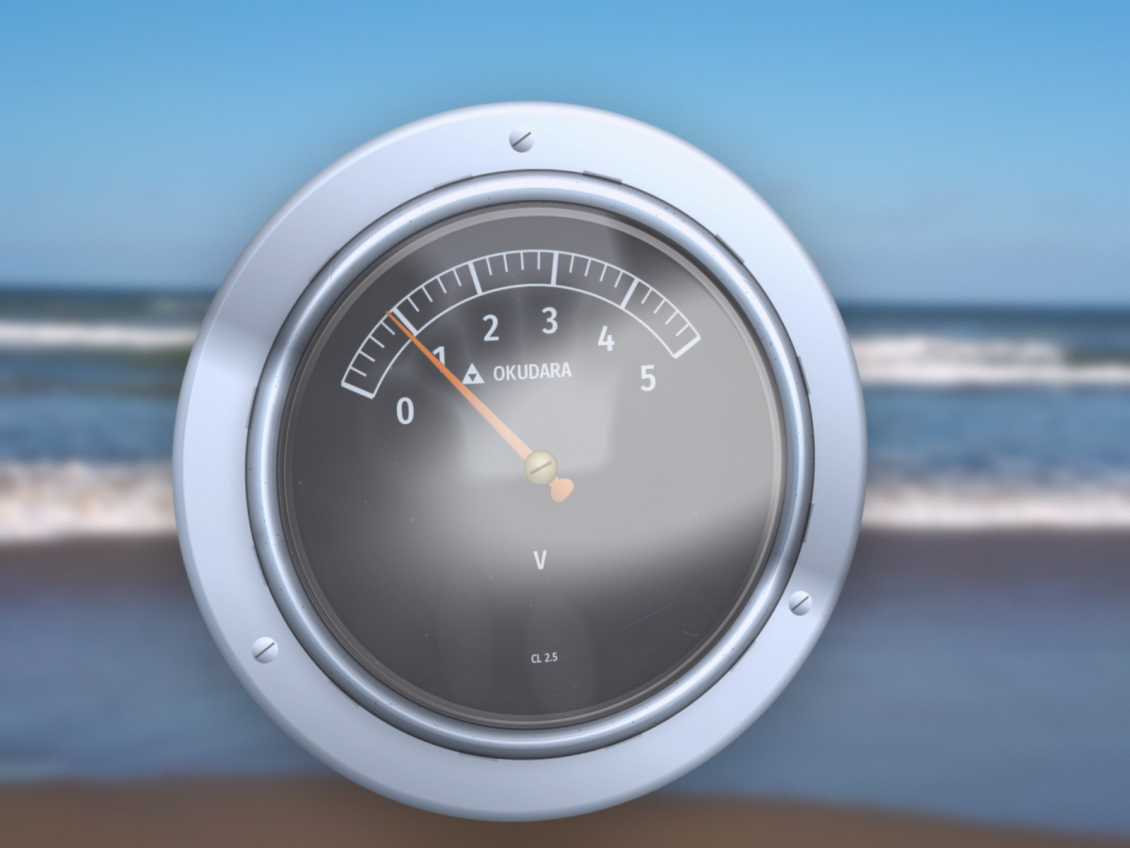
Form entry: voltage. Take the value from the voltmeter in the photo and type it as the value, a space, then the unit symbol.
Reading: 0.9 V
